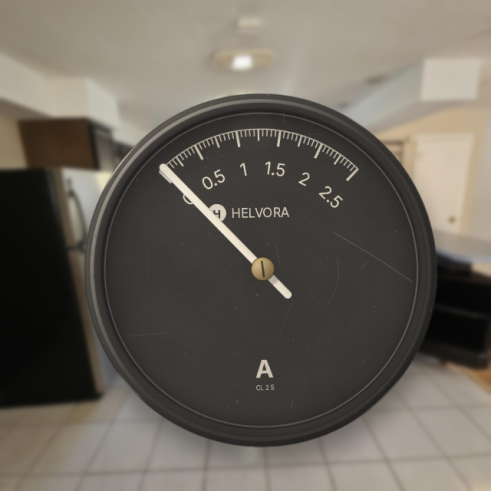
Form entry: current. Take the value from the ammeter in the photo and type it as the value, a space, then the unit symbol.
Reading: 0.05 A
